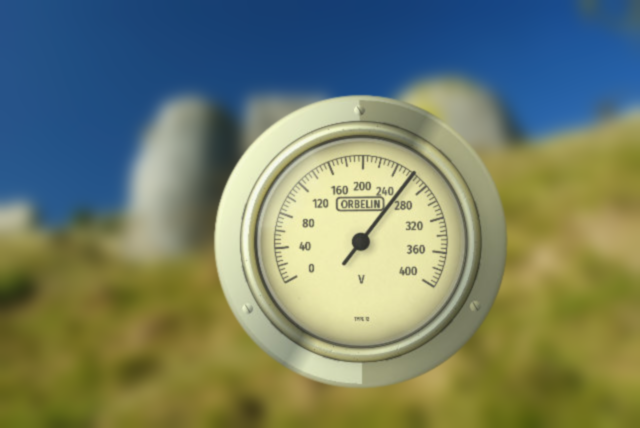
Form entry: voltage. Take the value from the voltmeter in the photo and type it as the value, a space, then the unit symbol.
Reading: 260 V
